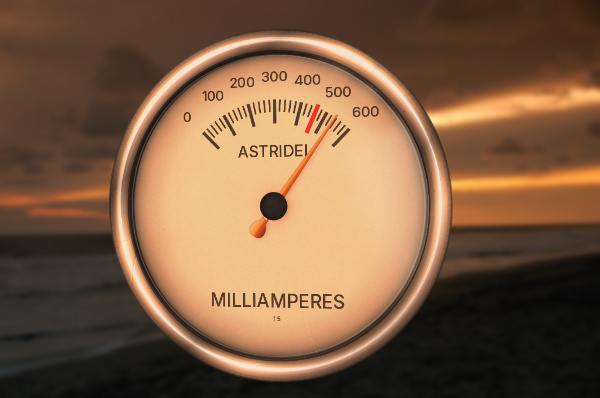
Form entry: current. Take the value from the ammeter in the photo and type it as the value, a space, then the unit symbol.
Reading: 540 mA
